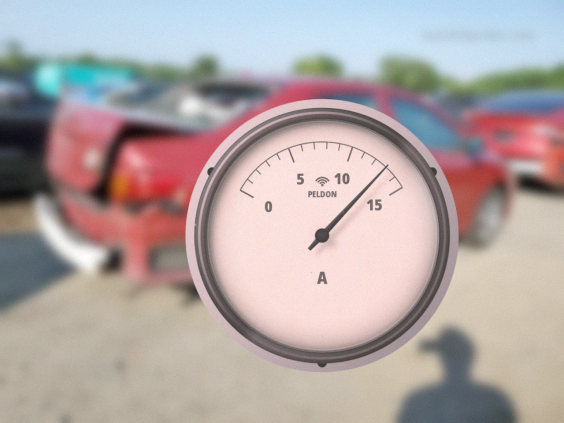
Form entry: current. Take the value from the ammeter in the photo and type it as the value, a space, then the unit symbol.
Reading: 13 A
